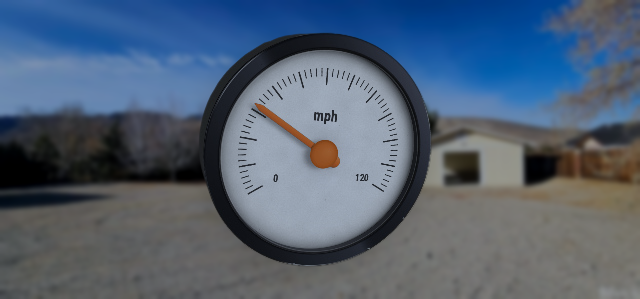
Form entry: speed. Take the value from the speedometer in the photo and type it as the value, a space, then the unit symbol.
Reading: 32 mph
